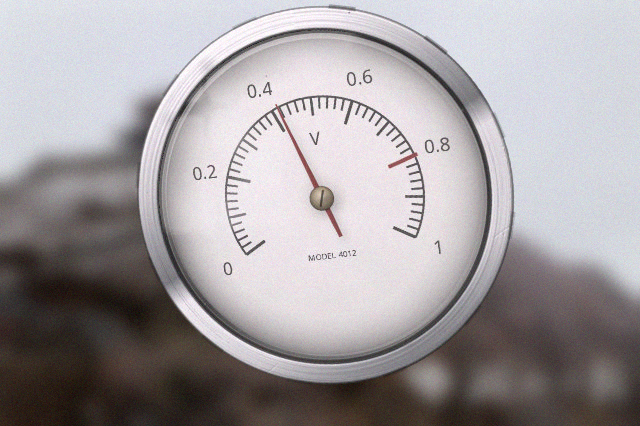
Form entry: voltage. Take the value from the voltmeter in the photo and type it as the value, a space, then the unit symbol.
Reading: 0.42 V
